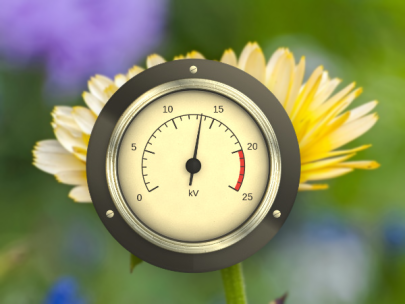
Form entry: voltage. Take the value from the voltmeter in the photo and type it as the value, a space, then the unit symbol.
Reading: 13.5 kV
